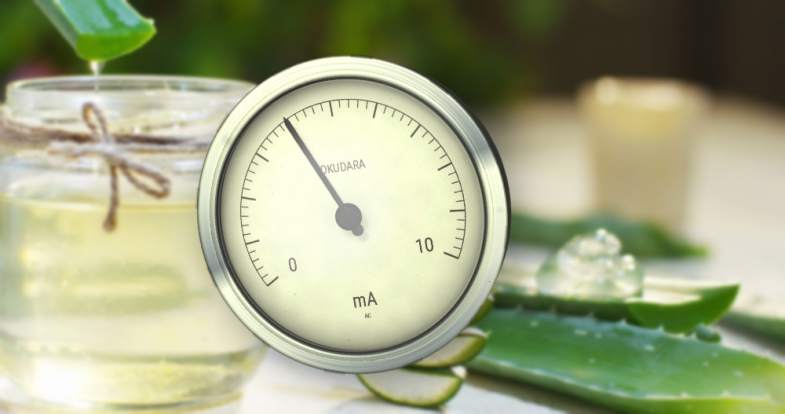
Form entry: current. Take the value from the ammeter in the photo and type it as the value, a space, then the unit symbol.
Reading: 4 mA
